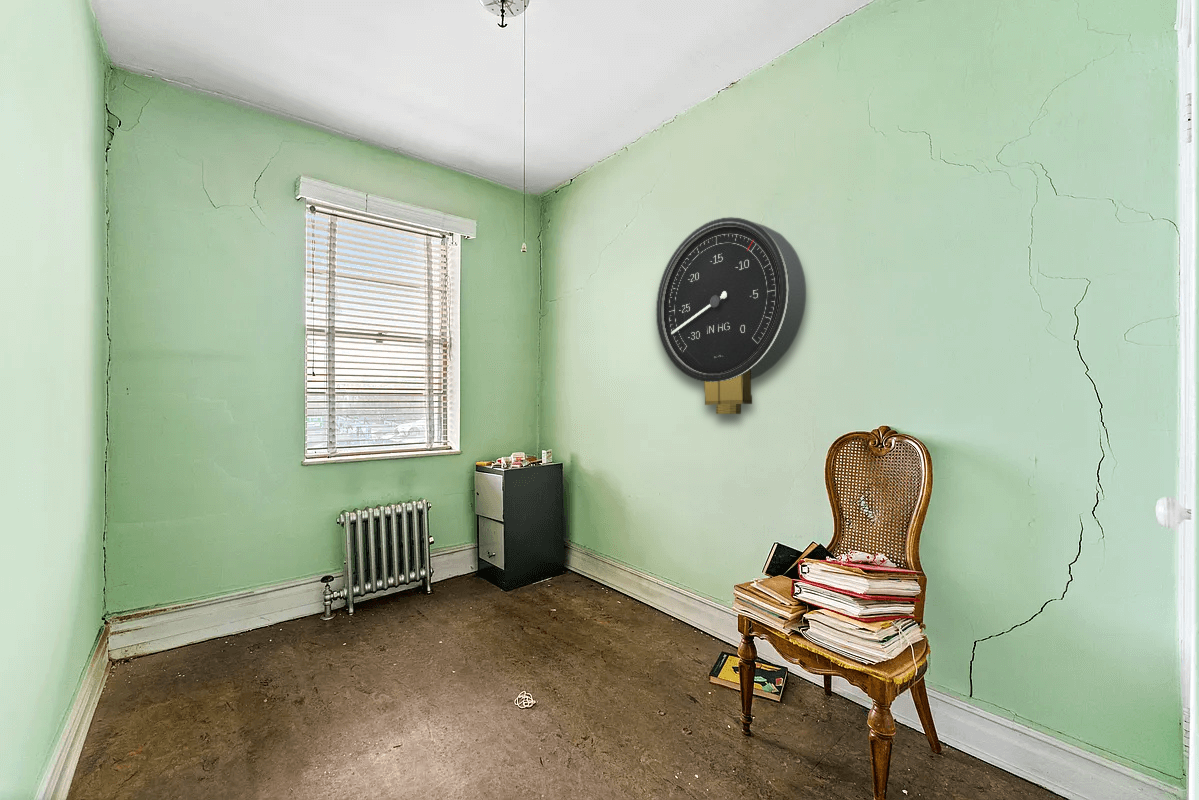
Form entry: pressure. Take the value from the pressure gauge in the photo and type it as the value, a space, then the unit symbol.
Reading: -27.5 inHg
